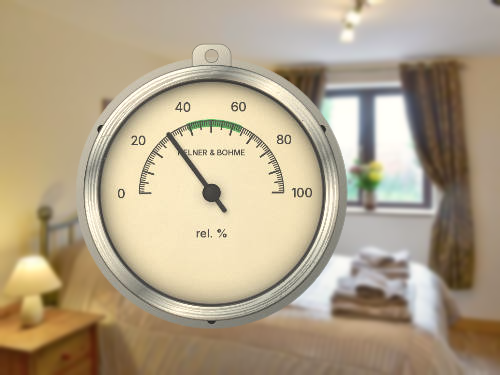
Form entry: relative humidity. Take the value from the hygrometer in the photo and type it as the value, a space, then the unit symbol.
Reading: 30 %
